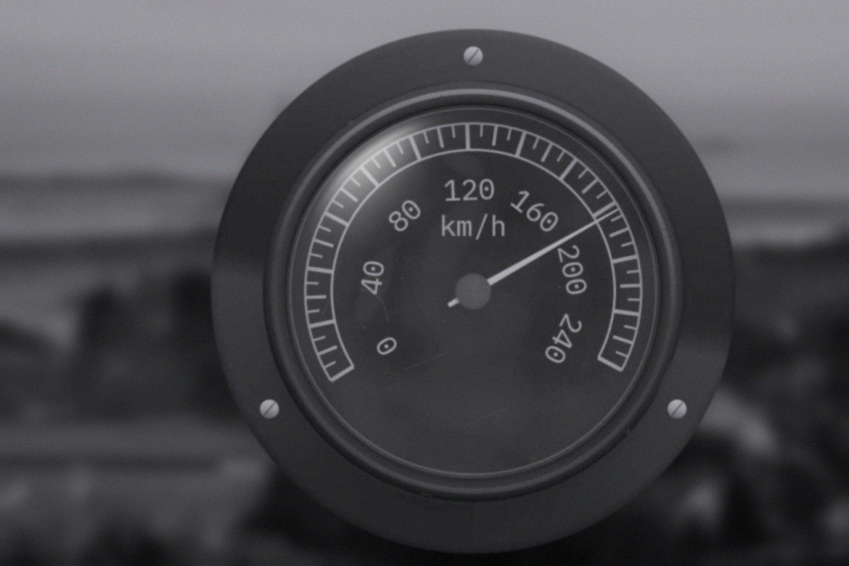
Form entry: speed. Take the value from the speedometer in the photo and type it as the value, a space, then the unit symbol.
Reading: 182.5 km/h
